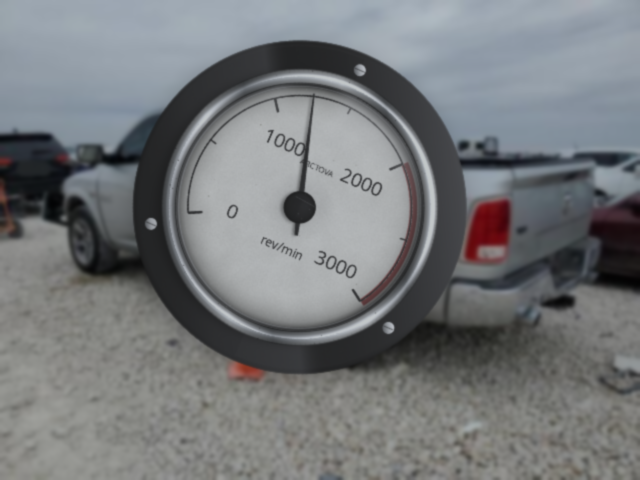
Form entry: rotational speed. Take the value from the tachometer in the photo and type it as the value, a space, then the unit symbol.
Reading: 1250 rpm
